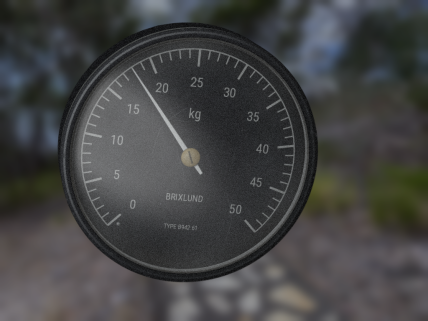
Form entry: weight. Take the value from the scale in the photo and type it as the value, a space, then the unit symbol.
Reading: 18 kg
